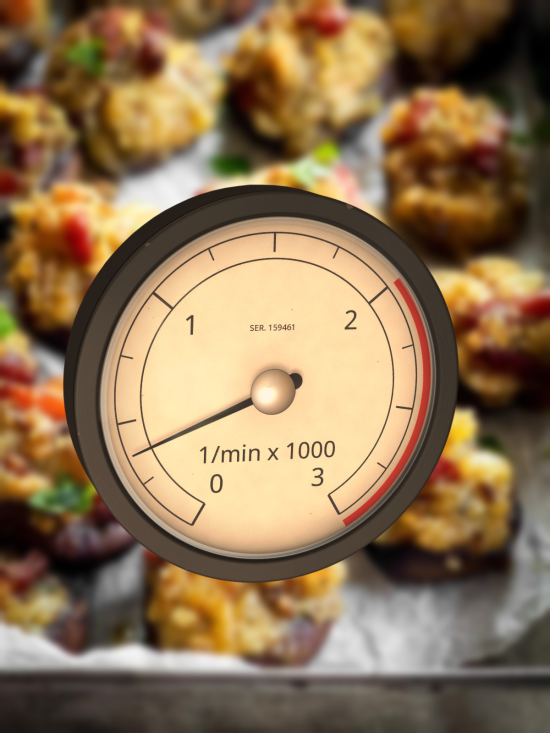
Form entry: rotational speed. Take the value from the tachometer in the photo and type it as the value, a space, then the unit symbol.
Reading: 375 rpm
